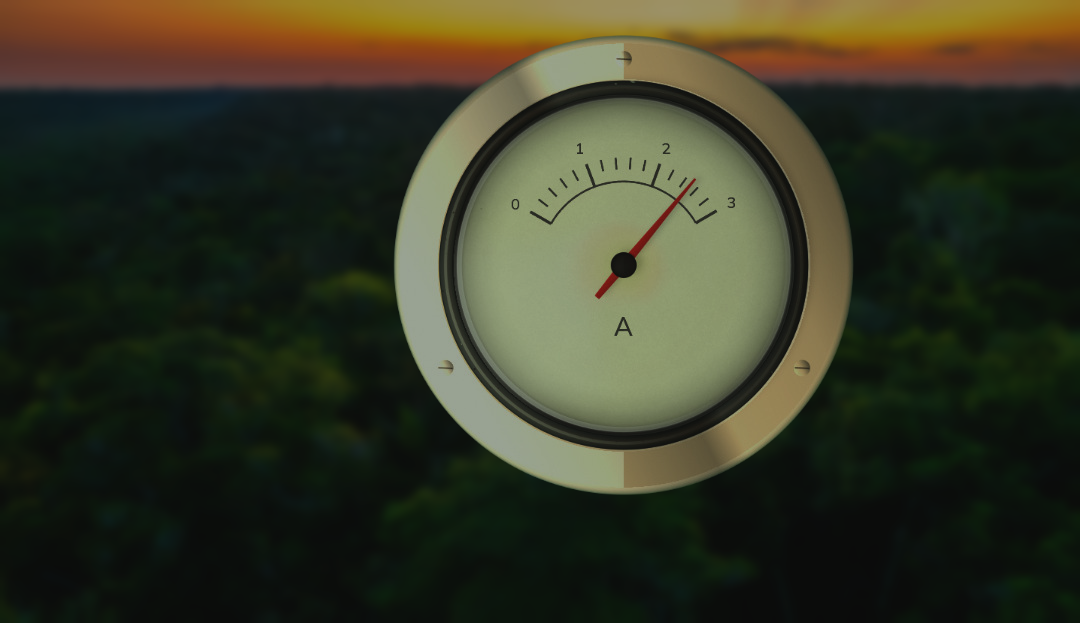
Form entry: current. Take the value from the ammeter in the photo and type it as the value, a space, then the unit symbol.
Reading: 2.5 A
